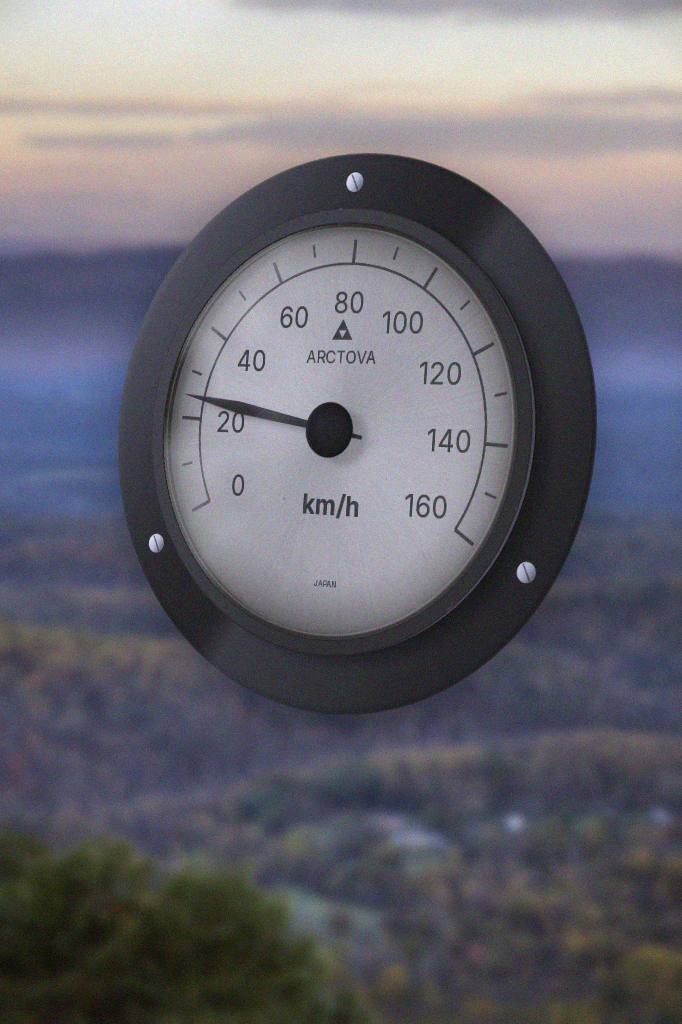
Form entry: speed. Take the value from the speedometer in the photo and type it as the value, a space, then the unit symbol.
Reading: 25 km/h
